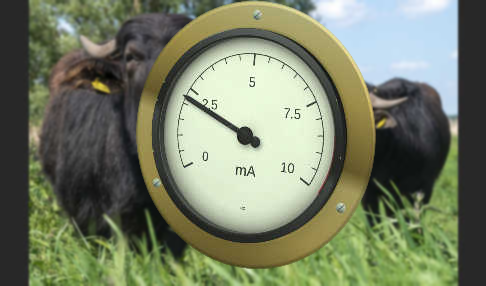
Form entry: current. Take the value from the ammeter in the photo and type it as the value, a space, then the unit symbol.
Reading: 2.25 mA
